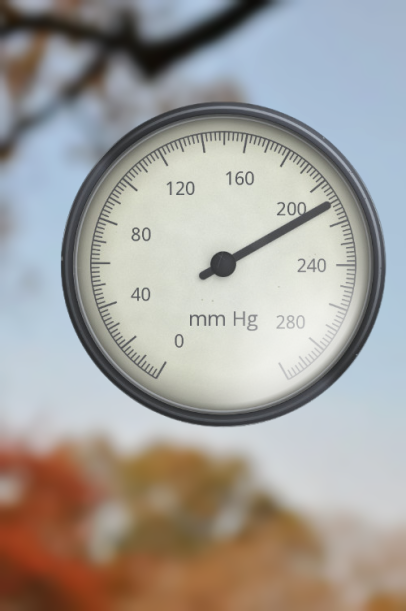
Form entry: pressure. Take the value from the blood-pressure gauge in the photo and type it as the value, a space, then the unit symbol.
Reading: 210 mmHg
